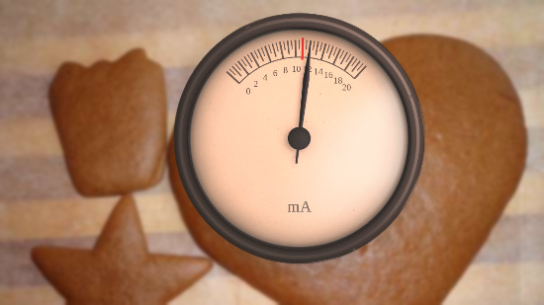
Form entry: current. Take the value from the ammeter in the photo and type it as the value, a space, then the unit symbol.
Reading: 12 mA
